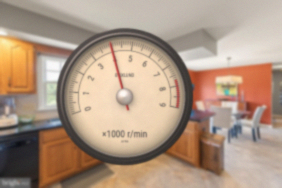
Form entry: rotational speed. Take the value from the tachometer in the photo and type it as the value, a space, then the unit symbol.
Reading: 4000 rpm
